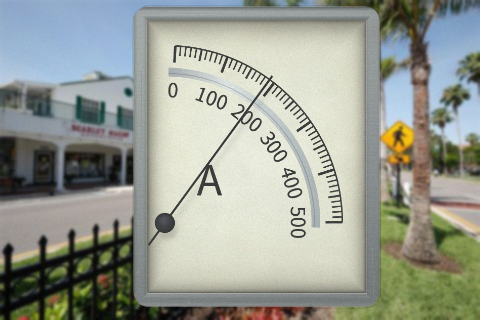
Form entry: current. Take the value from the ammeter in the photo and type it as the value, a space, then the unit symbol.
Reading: 190 A
